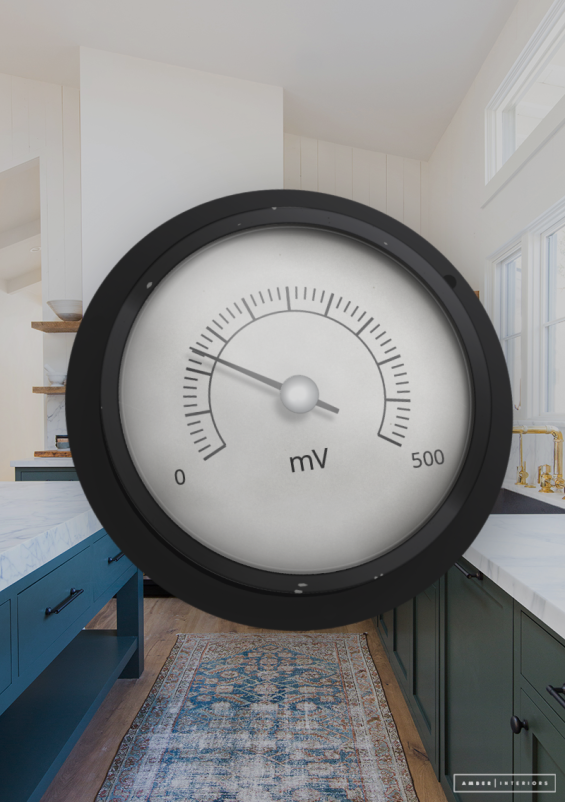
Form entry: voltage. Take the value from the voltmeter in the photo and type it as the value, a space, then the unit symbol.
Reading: 120 mV
